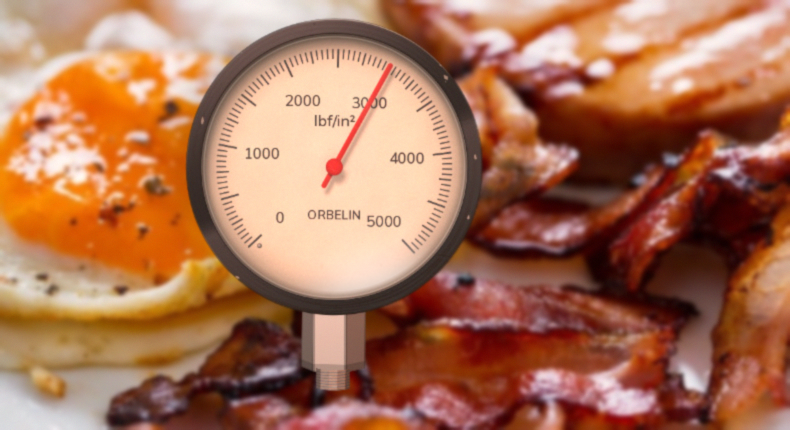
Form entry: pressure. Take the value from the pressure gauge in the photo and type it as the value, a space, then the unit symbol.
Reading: 3000 psi
